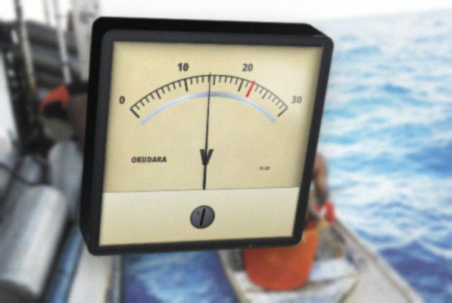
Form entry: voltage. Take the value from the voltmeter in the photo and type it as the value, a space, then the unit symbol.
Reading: 14 V
